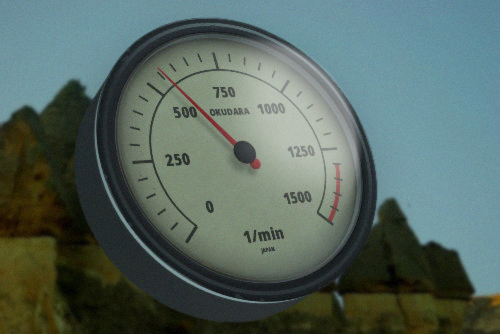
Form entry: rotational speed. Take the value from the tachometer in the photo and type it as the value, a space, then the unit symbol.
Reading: 550 rpm
